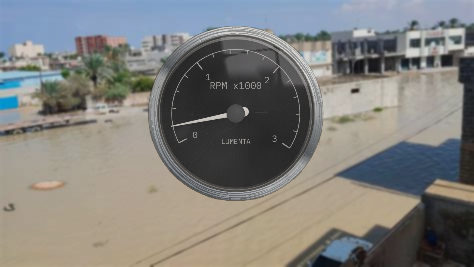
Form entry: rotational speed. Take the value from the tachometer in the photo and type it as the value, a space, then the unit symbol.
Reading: 200 rpm
